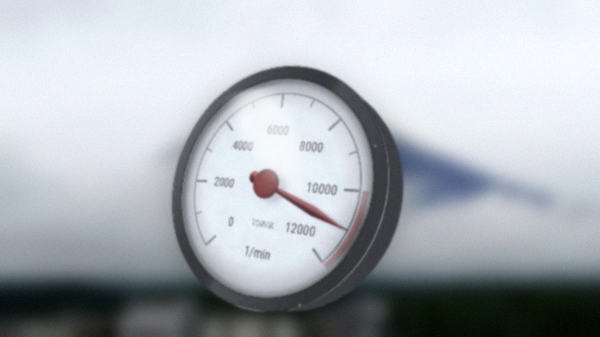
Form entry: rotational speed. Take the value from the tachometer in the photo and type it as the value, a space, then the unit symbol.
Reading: 11000 rpm
